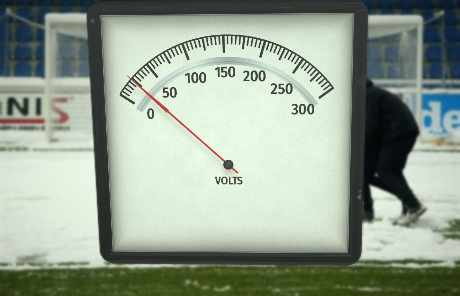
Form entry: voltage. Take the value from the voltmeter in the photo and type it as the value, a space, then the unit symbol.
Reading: 25 V
